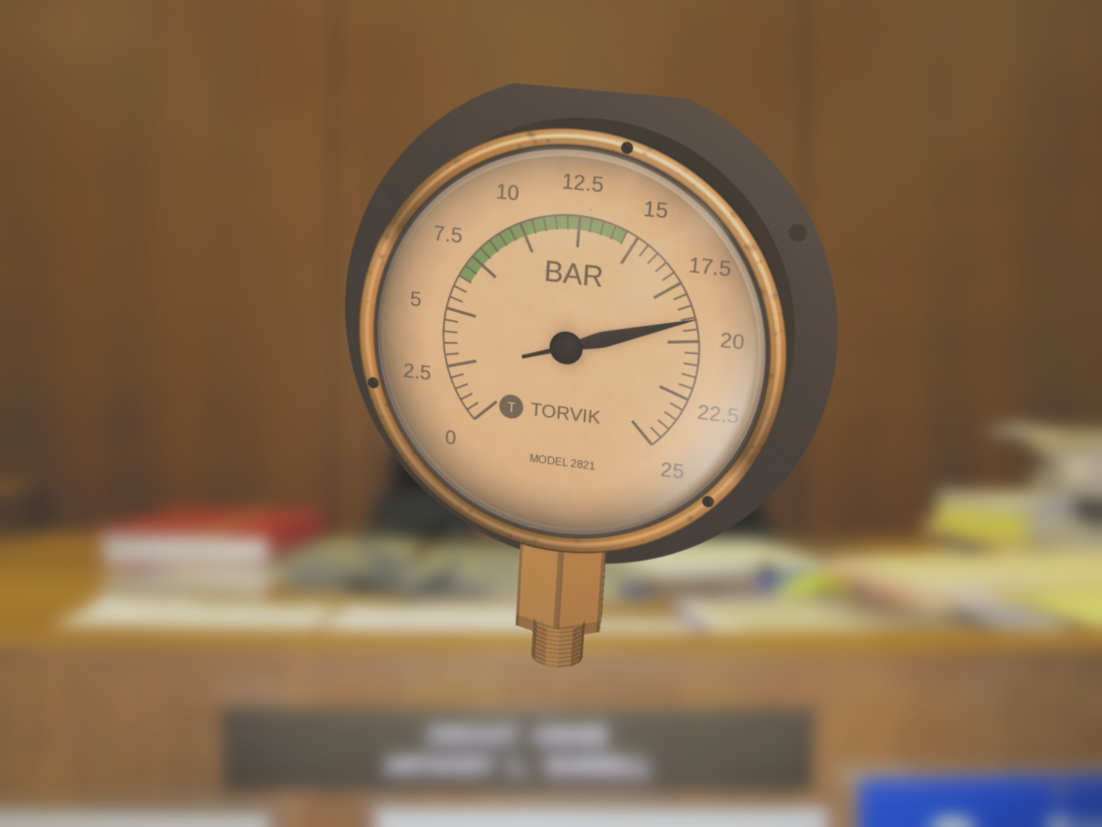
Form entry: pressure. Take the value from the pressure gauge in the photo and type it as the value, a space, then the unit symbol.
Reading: 19 bar
